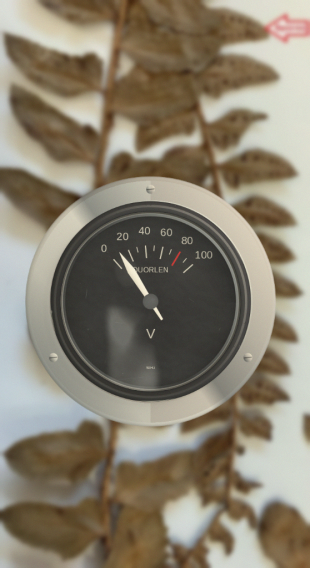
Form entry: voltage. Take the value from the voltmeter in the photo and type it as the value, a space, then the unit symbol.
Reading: 10 V
